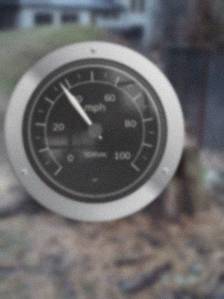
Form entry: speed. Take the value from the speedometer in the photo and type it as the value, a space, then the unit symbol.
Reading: 37.5 mph
